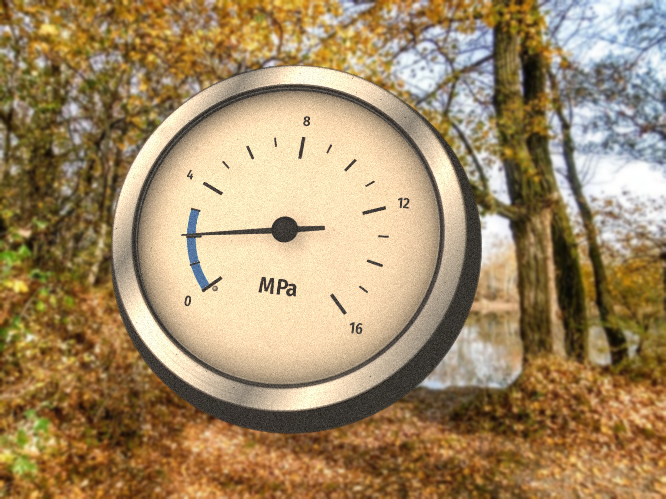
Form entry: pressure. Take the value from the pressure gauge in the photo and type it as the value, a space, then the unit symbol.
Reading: 2 MPa
